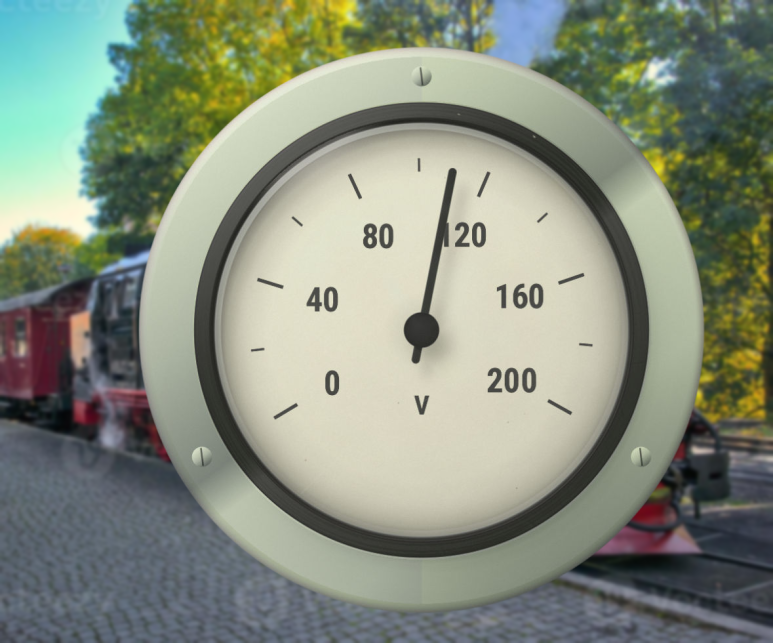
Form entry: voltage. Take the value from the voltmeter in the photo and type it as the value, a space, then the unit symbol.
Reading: 110 V
